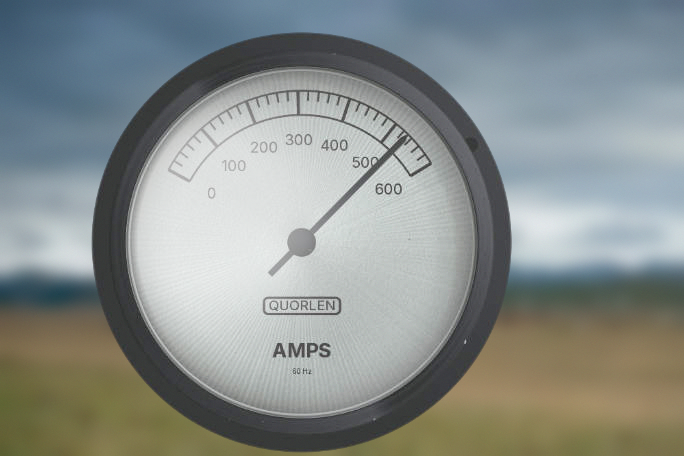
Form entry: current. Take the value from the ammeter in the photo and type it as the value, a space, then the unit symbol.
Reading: 530 A
